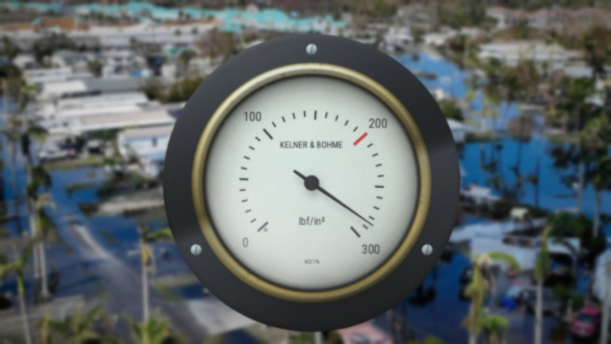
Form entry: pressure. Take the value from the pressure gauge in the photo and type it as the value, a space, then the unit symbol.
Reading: 285 psi
